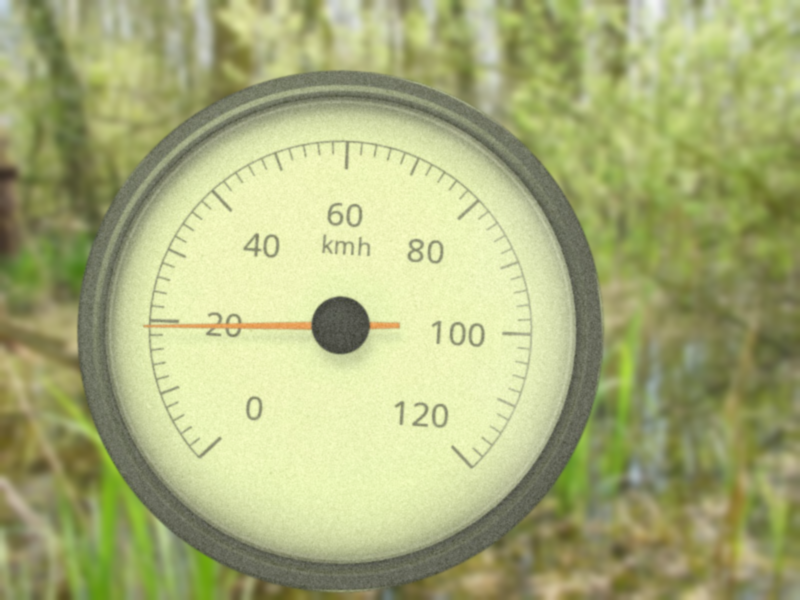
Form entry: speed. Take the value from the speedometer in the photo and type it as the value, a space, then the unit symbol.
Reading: 19 km/h
